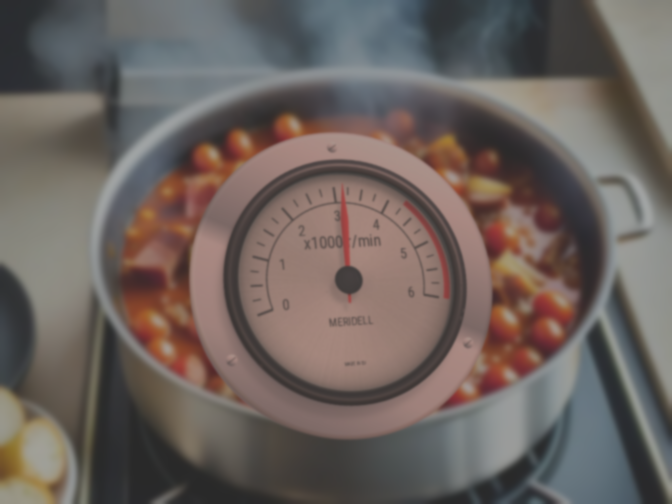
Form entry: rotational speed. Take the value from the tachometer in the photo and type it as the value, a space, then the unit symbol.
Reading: 3125 rpm
